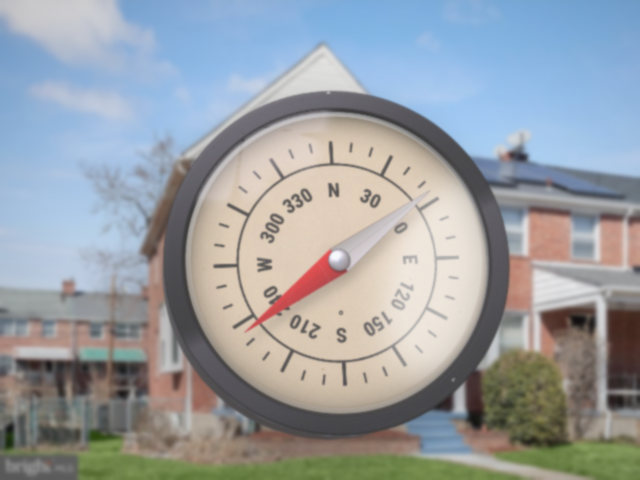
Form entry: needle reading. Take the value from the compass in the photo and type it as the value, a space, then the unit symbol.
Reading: 235 °
